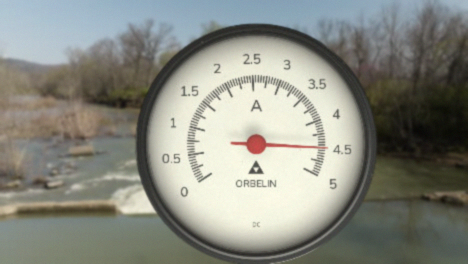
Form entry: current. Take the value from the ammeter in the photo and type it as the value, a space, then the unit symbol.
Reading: 4.5 A
